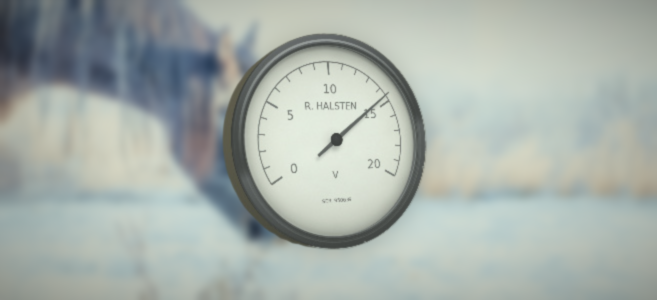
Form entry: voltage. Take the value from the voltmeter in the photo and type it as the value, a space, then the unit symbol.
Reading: 14.5 V
